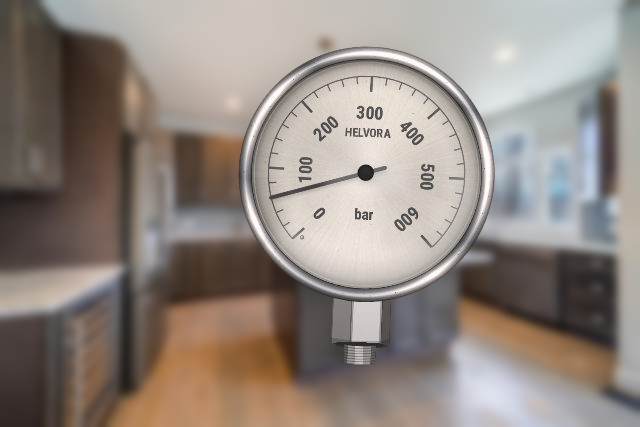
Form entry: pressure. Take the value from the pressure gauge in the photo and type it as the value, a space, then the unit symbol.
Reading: 60 bar
